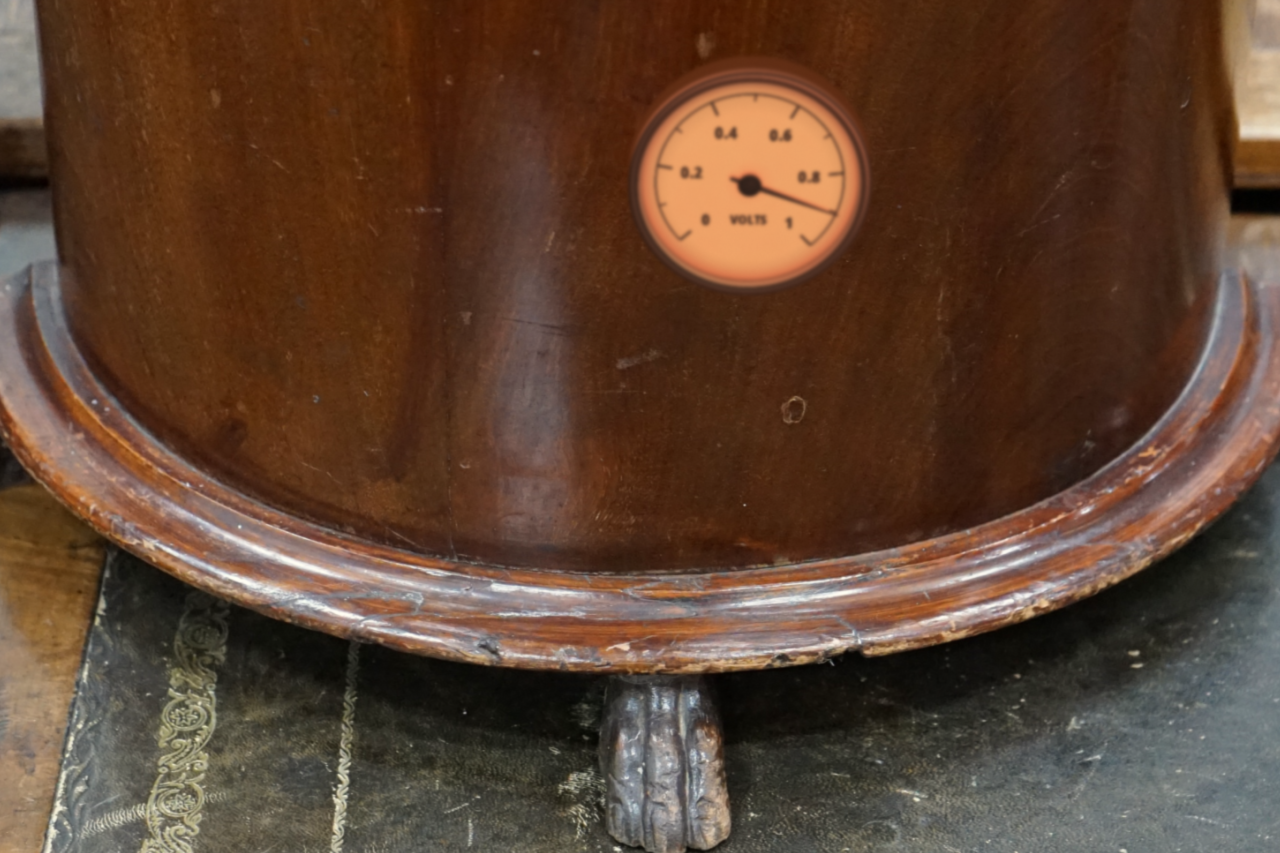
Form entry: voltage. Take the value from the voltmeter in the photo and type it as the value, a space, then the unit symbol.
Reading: 0.9 V
